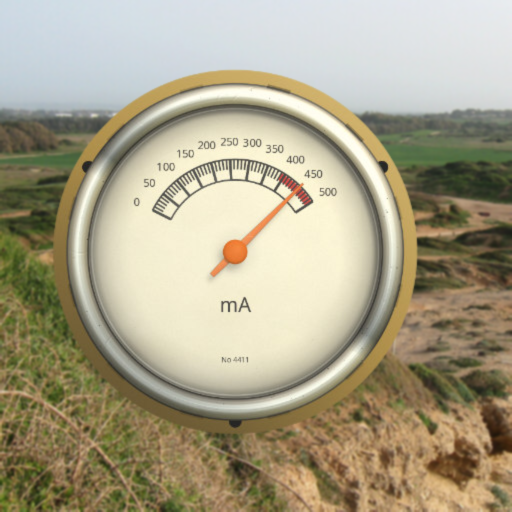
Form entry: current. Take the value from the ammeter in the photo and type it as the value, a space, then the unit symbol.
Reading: 450 mA
